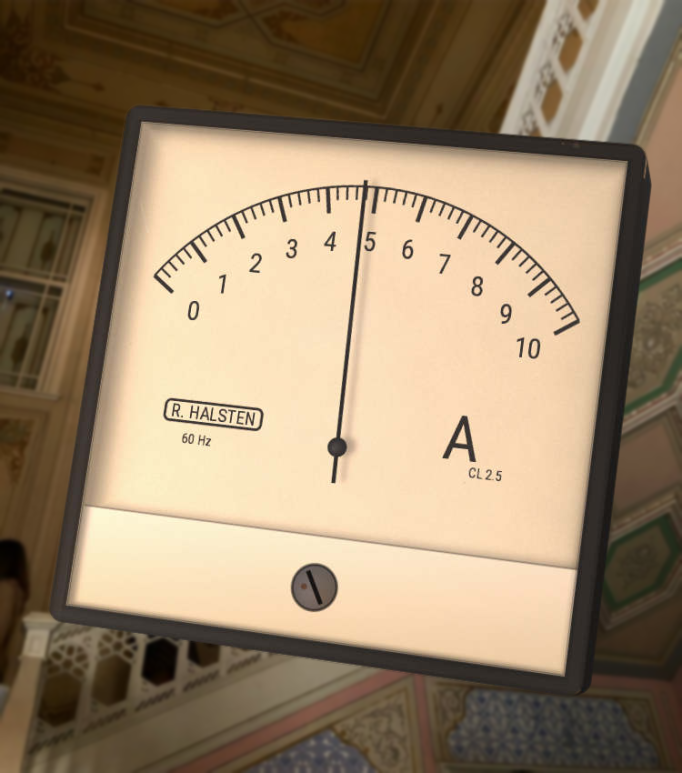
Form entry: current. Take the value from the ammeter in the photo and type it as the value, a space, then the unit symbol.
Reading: 4.8 A
